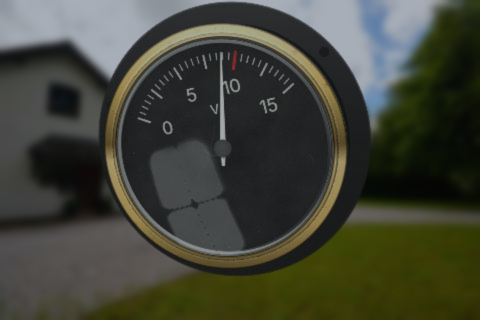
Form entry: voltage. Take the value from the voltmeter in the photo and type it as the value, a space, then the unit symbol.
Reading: 9 V
